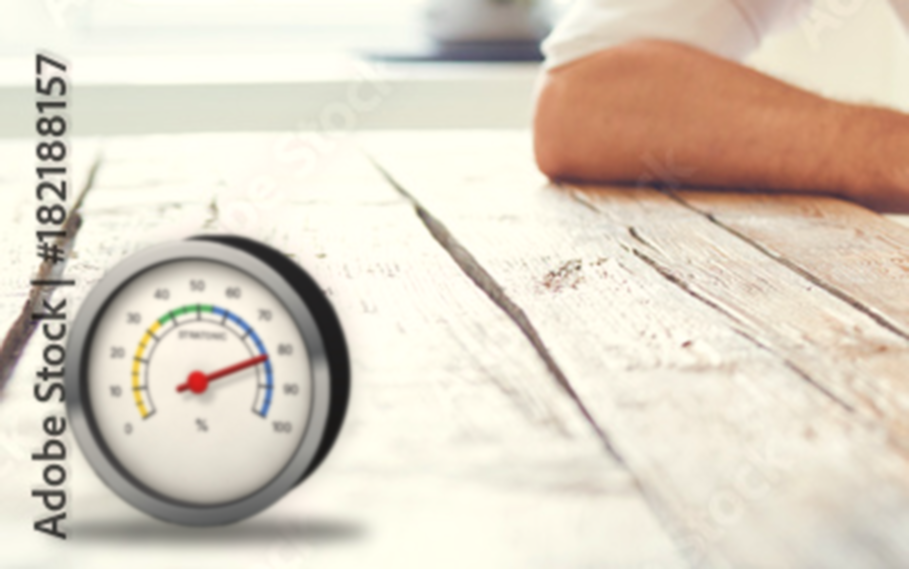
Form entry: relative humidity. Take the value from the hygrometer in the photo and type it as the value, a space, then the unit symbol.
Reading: 80 %
